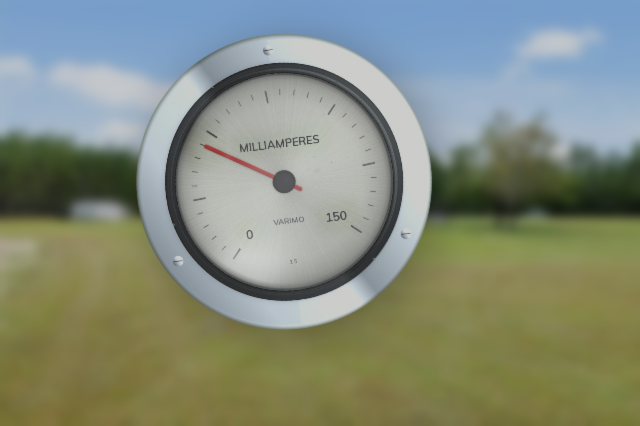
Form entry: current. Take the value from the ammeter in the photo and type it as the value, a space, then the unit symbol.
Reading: 45 mA
